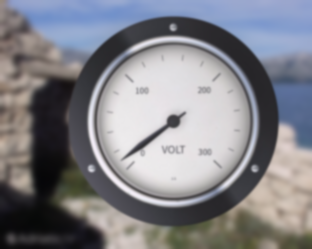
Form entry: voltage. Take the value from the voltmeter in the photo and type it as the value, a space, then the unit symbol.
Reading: 10 V
